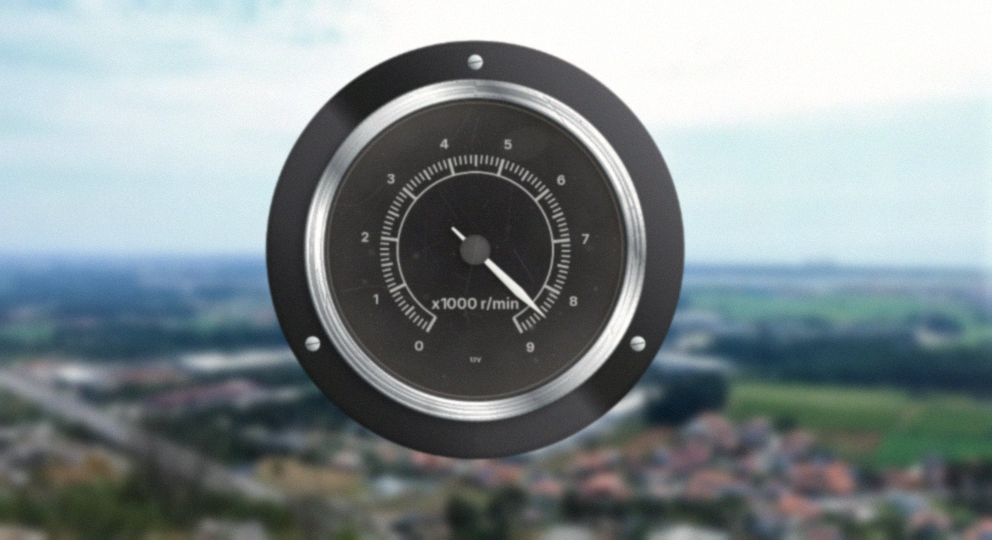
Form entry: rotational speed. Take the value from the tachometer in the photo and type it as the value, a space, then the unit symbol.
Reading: 8500 rpm
